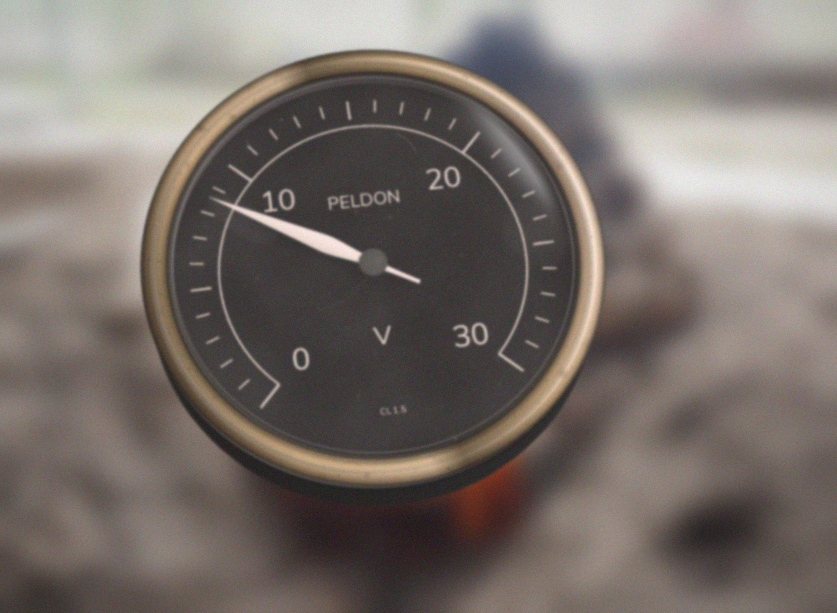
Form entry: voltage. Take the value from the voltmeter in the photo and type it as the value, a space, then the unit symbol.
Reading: 8.5 V
